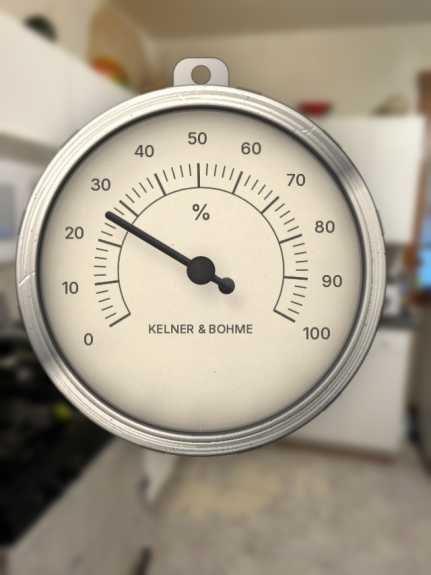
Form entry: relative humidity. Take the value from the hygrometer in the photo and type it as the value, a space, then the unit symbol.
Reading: 26 %
